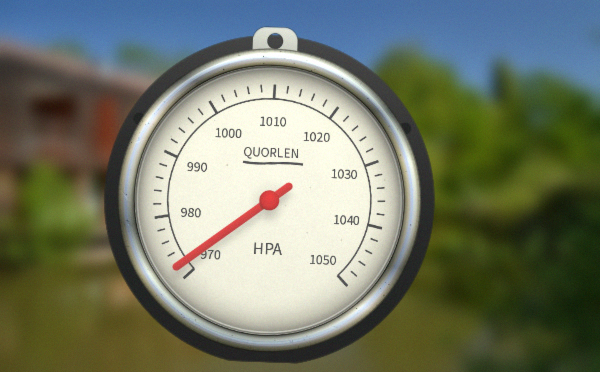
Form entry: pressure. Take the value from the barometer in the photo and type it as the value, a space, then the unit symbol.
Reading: 972 hPa
